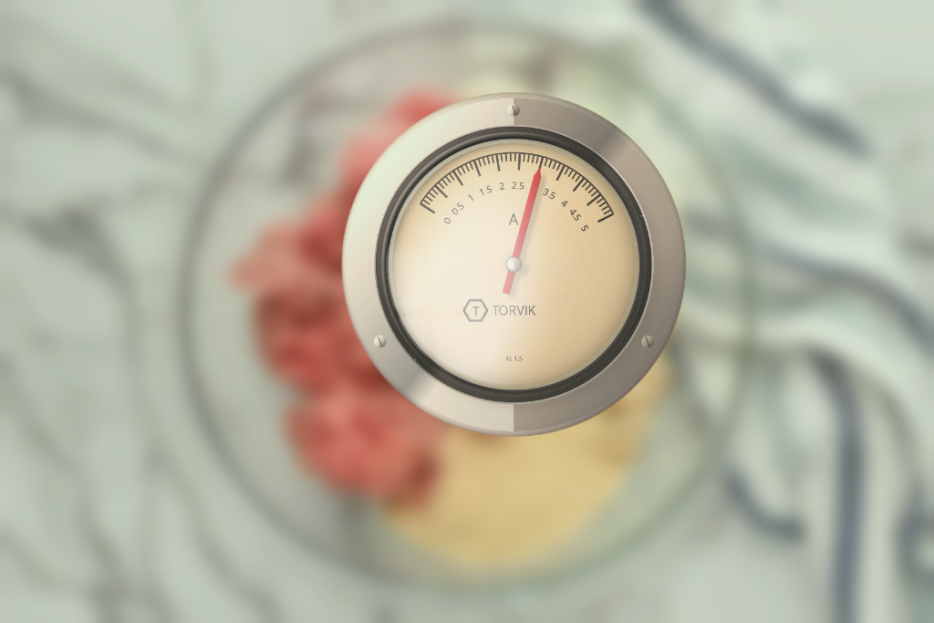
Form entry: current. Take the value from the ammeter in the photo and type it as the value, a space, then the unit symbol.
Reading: 3 A
